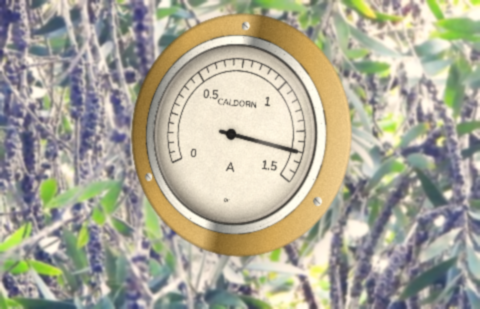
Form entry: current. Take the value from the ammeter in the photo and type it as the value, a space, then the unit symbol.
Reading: 1.35 A
